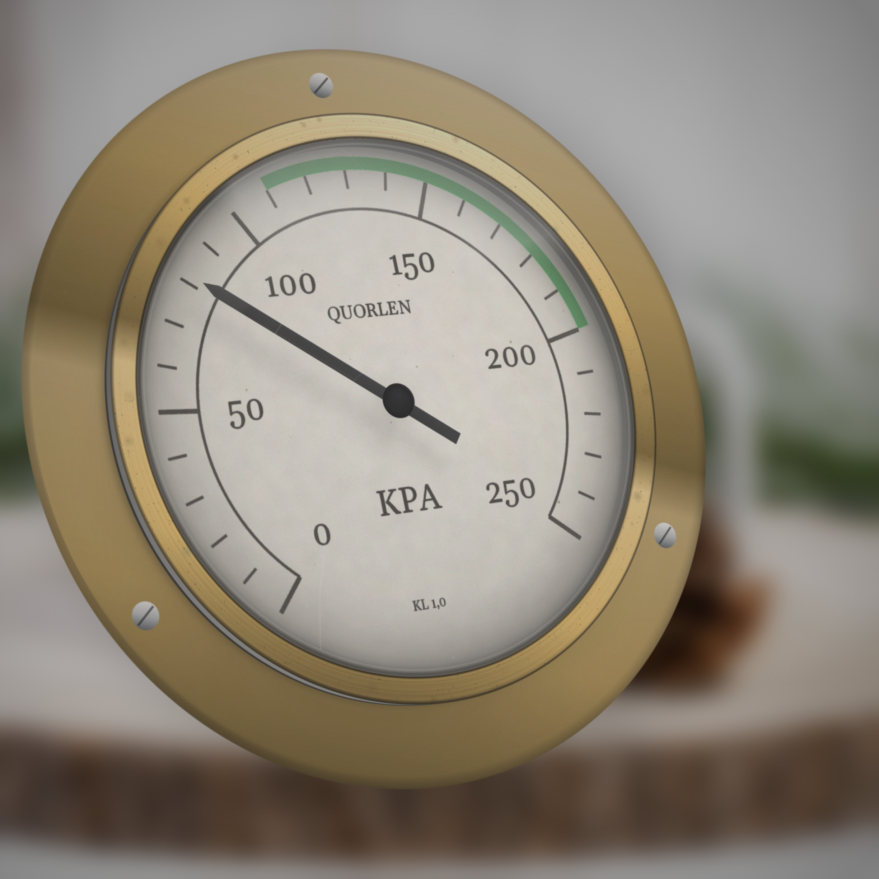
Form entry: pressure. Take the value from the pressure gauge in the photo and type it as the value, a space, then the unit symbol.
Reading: 80 kPa
